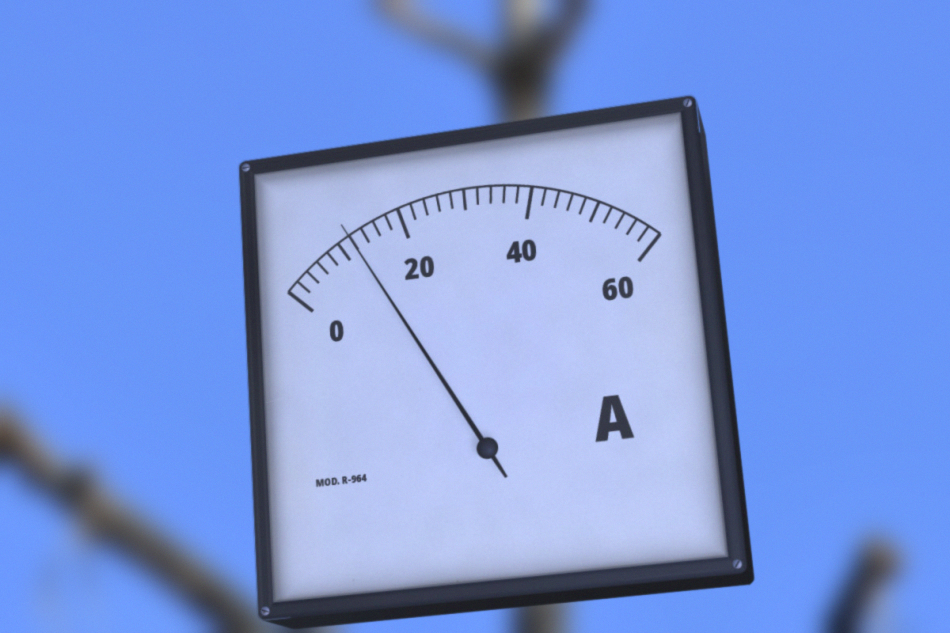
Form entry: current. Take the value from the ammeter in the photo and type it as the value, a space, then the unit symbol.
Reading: 12 A
